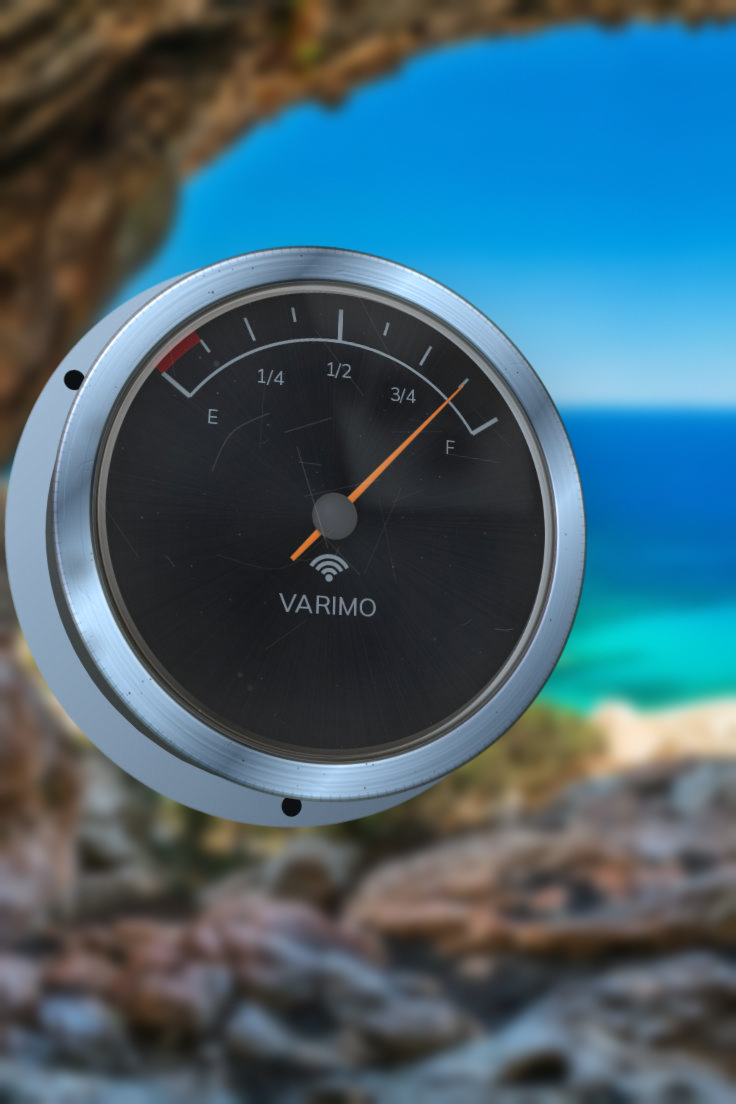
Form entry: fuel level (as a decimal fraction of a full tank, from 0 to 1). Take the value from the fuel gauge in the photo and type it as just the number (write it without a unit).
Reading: 0.875
